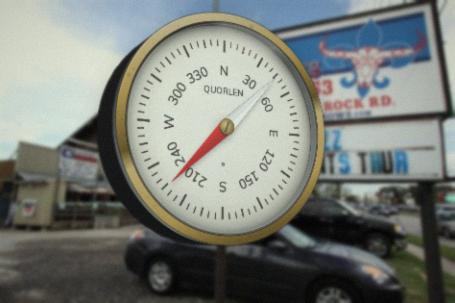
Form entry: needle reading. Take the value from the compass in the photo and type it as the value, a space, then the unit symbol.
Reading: 225 °
